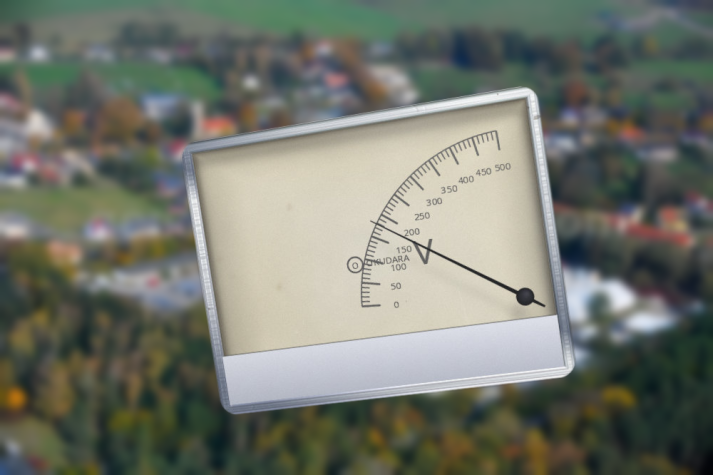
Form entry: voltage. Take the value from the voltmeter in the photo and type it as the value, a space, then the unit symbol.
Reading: 180 V
